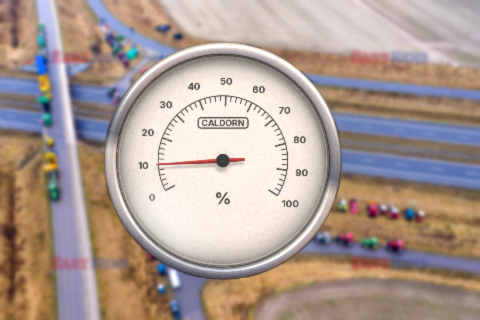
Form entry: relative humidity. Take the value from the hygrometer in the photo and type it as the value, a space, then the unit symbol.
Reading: 10 %
